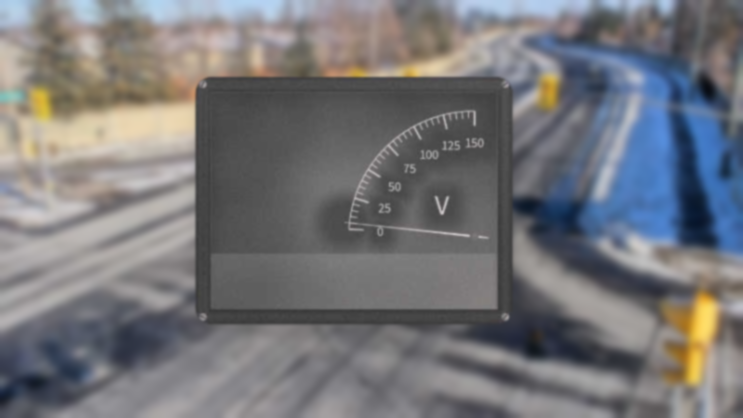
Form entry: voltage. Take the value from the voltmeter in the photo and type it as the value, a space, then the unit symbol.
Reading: 5 V
